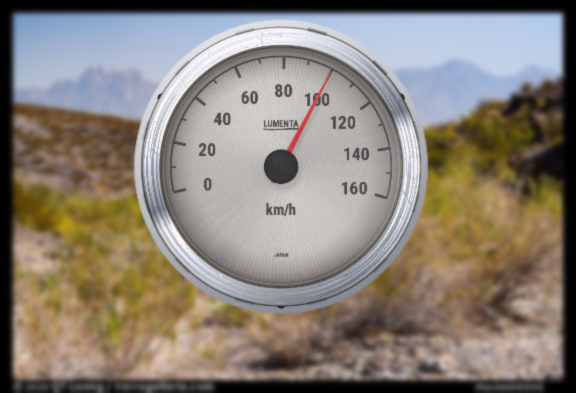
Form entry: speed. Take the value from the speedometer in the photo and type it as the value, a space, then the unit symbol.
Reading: 100 km/h
